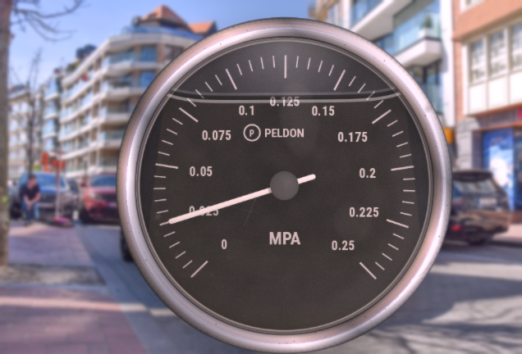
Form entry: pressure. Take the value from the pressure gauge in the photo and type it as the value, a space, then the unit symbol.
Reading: 0.025 MPa
